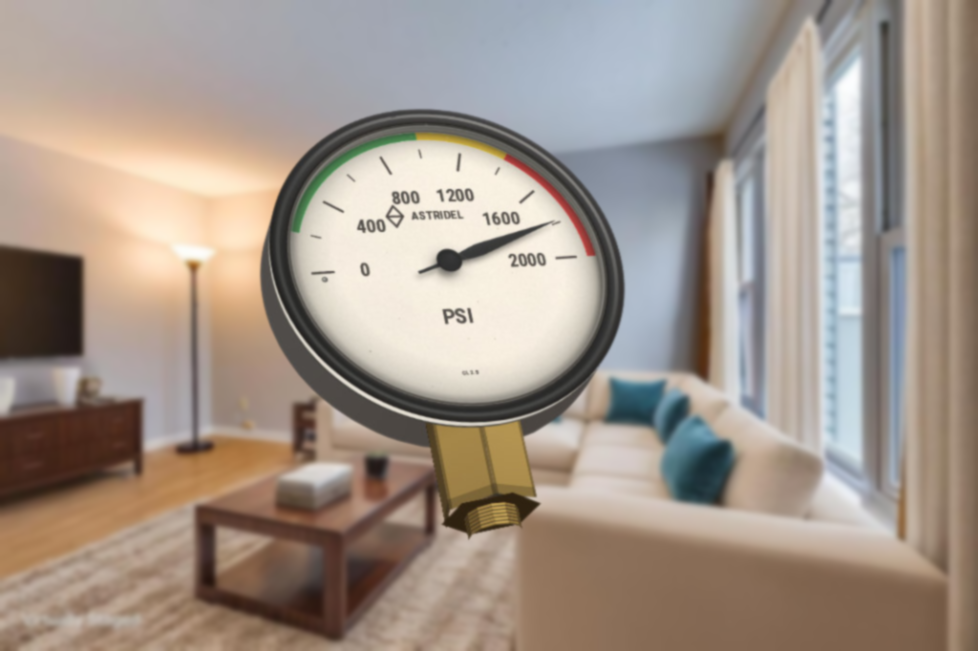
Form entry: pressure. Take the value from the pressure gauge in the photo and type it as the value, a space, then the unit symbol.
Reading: 1800 psi
